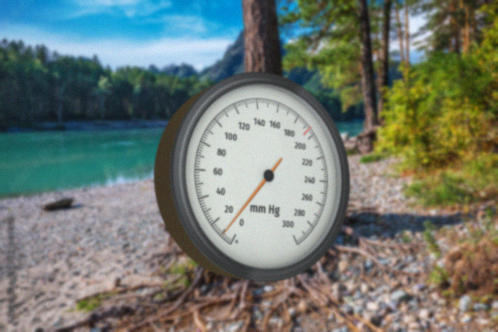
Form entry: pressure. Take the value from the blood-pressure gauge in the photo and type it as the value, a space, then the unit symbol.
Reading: 10 mmHg
